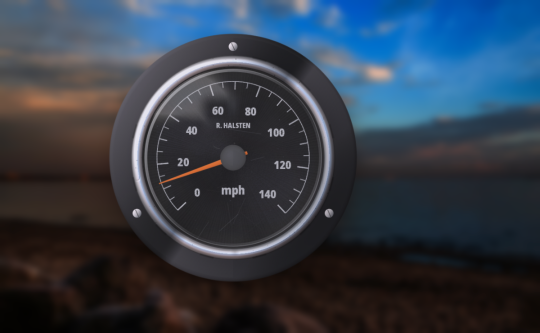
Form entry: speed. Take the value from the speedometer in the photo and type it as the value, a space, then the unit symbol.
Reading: 12.5 mph
